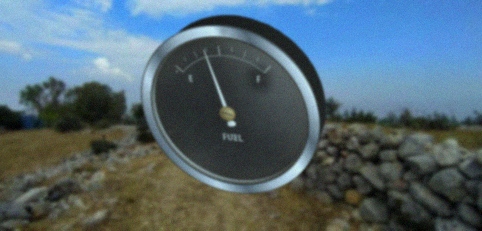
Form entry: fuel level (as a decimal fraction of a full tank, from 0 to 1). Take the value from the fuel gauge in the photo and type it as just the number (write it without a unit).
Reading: 0.375
